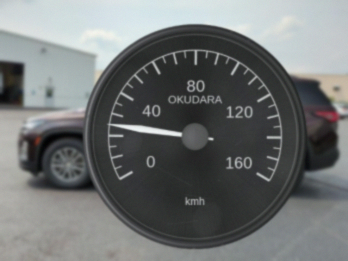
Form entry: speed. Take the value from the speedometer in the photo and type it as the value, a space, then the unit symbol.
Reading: 25 km/h
